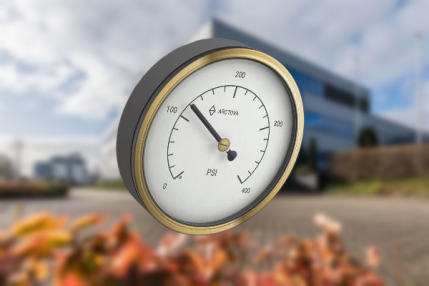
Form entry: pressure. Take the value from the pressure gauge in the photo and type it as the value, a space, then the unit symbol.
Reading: 120 psi
